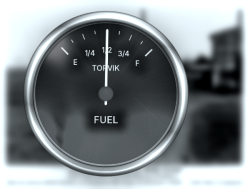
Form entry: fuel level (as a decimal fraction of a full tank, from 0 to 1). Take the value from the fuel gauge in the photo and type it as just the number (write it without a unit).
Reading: 0.5
